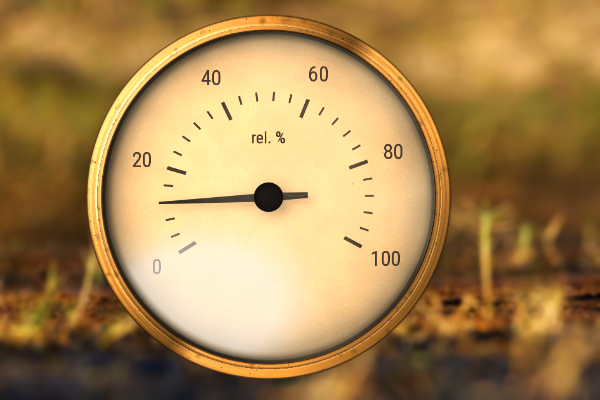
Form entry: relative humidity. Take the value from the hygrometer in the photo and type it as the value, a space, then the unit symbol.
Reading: 12 %
